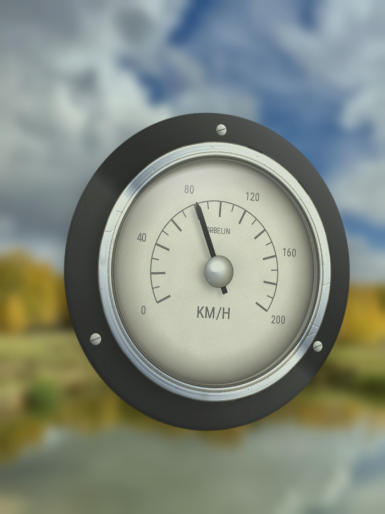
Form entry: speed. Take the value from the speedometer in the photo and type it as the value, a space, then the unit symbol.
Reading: 80 km/h
